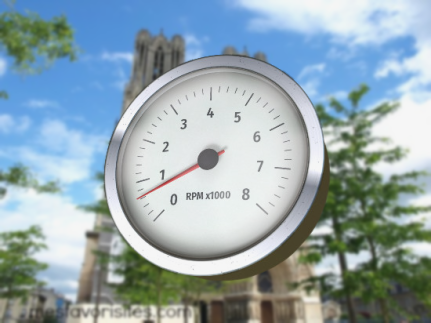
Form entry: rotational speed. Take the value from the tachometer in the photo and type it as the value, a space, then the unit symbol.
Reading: 600 rpm
